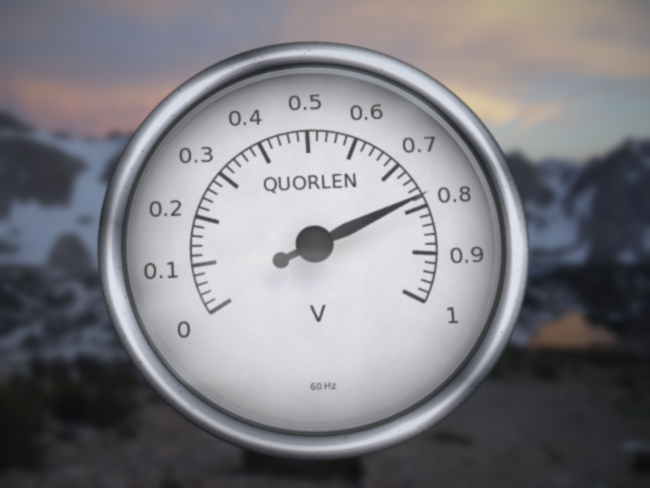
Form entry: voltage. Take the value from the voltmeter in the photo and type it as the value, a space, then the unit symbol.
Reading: 0.78 V
